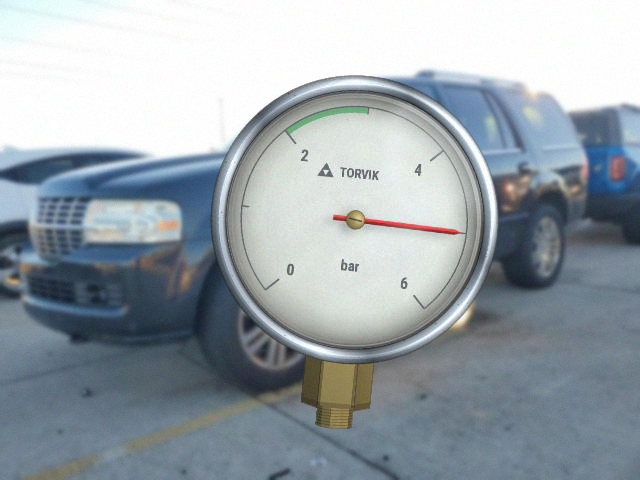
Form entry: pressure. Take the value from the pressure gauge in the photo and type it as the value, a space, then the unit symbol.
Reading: 5 bar
